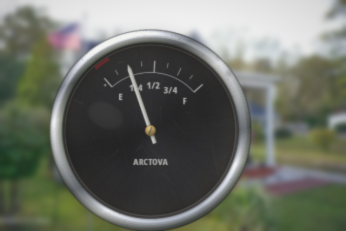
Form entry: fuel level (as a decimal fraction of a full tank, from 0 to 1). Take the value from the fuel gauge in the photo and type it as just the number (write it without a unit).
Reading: 0.25
